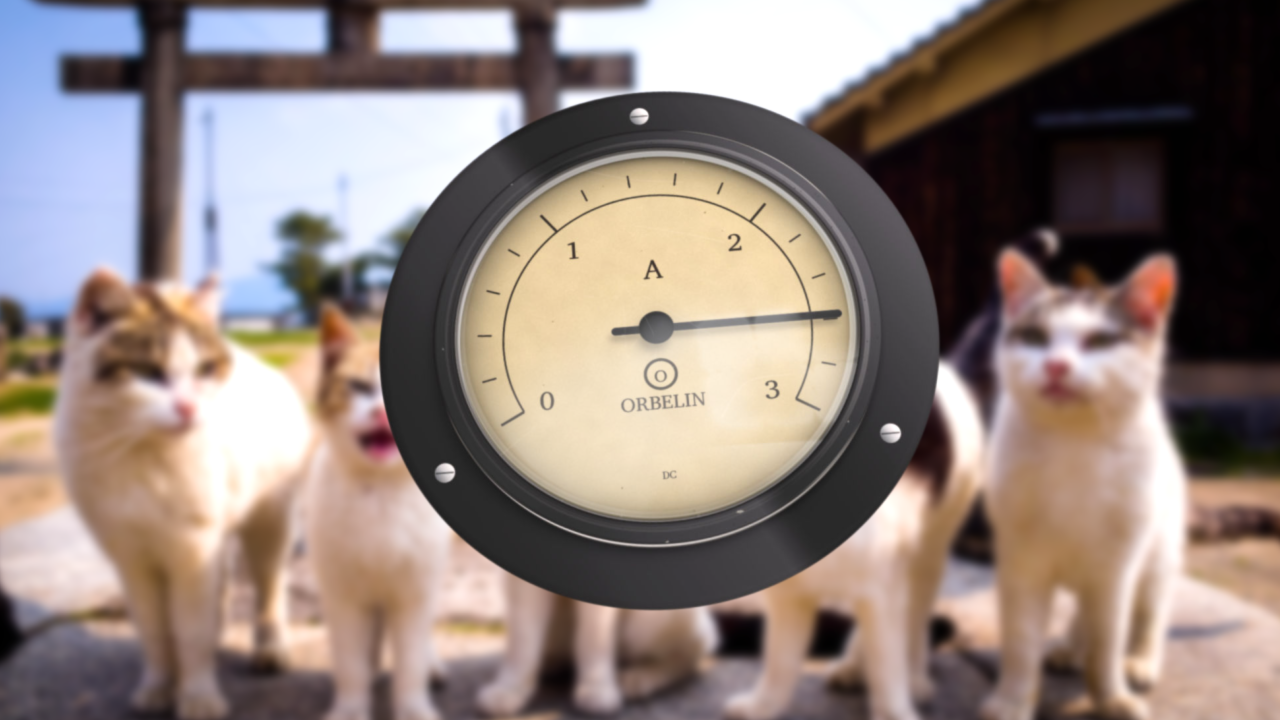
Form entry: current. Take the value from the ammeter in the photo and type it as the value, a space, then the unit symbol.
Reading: 2.6 A
